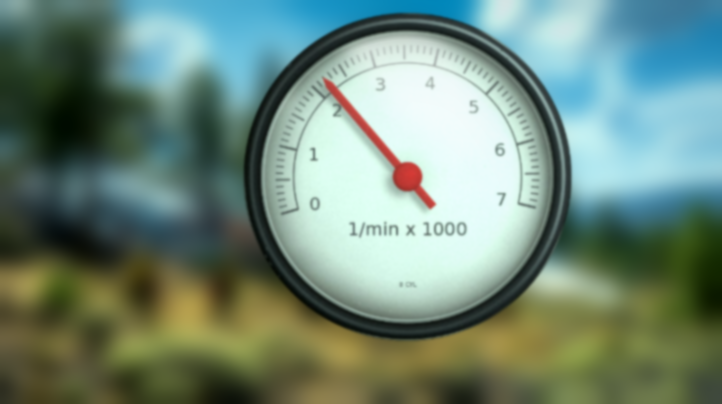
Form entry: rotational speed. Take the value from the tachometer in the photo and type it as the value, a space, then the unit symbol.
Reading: 2200 rpm
